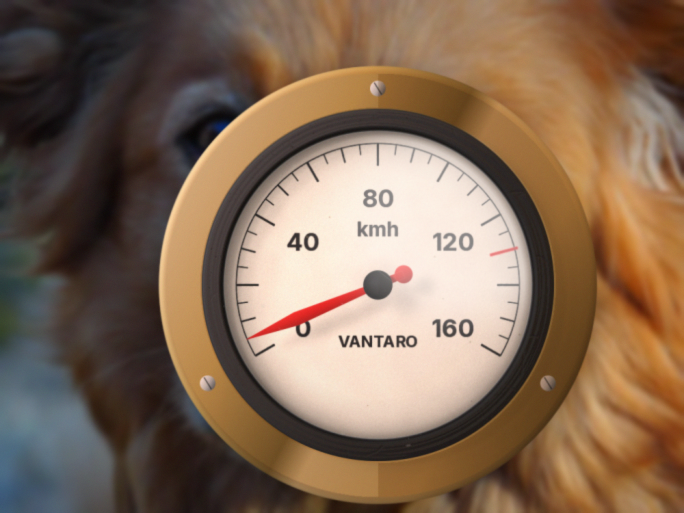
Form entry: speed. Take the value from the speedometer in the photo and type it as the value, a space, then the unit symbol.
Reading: 5 km/h
